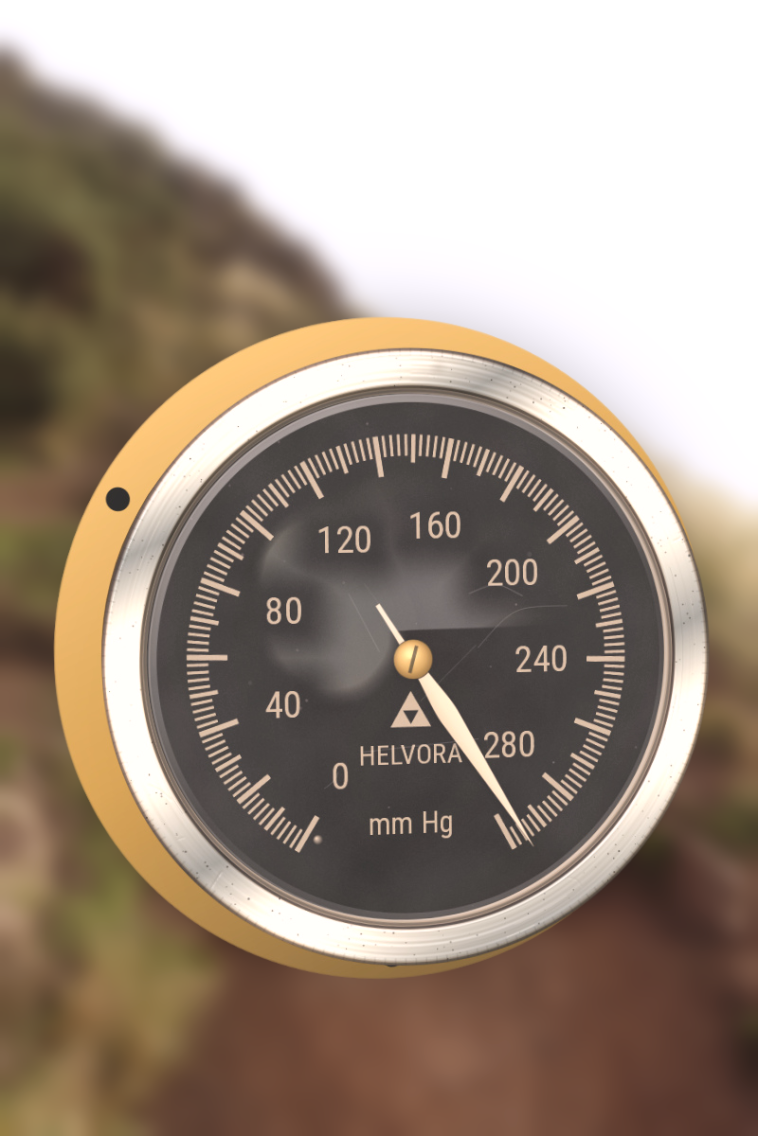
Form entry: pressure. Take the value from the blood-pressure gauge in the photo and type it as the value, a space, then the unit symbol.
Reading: 296 mmHg
